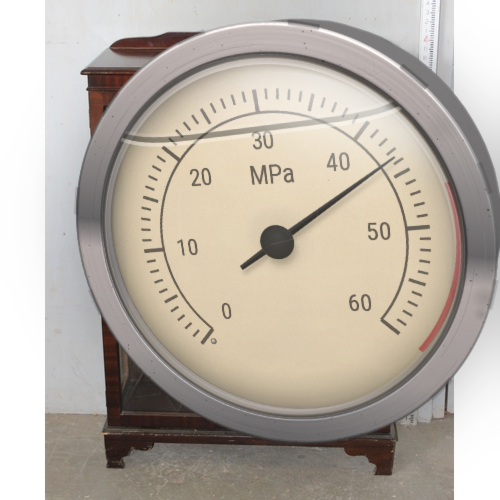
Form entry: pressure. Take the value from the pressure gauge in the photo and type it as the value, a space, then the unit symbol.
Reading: 43.5 MPa
